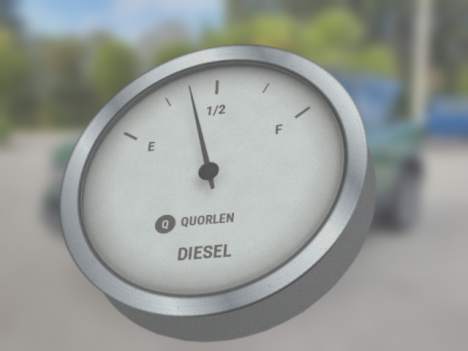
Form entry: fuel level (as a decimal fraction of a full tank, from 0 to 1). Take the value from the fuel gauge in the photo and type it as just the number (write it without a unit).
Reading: 0.375
